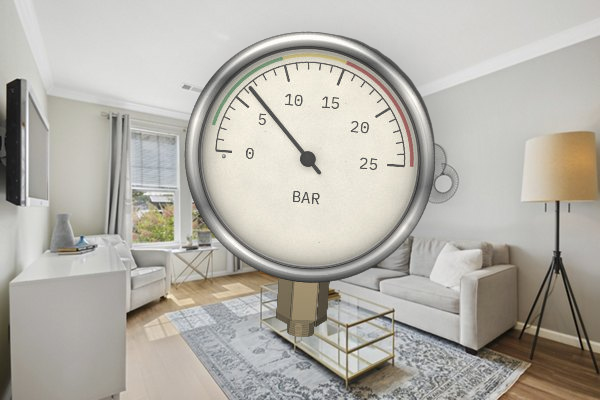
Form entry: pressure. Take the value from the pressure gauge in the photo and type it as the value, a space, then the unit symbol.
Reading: 6.5 bar
